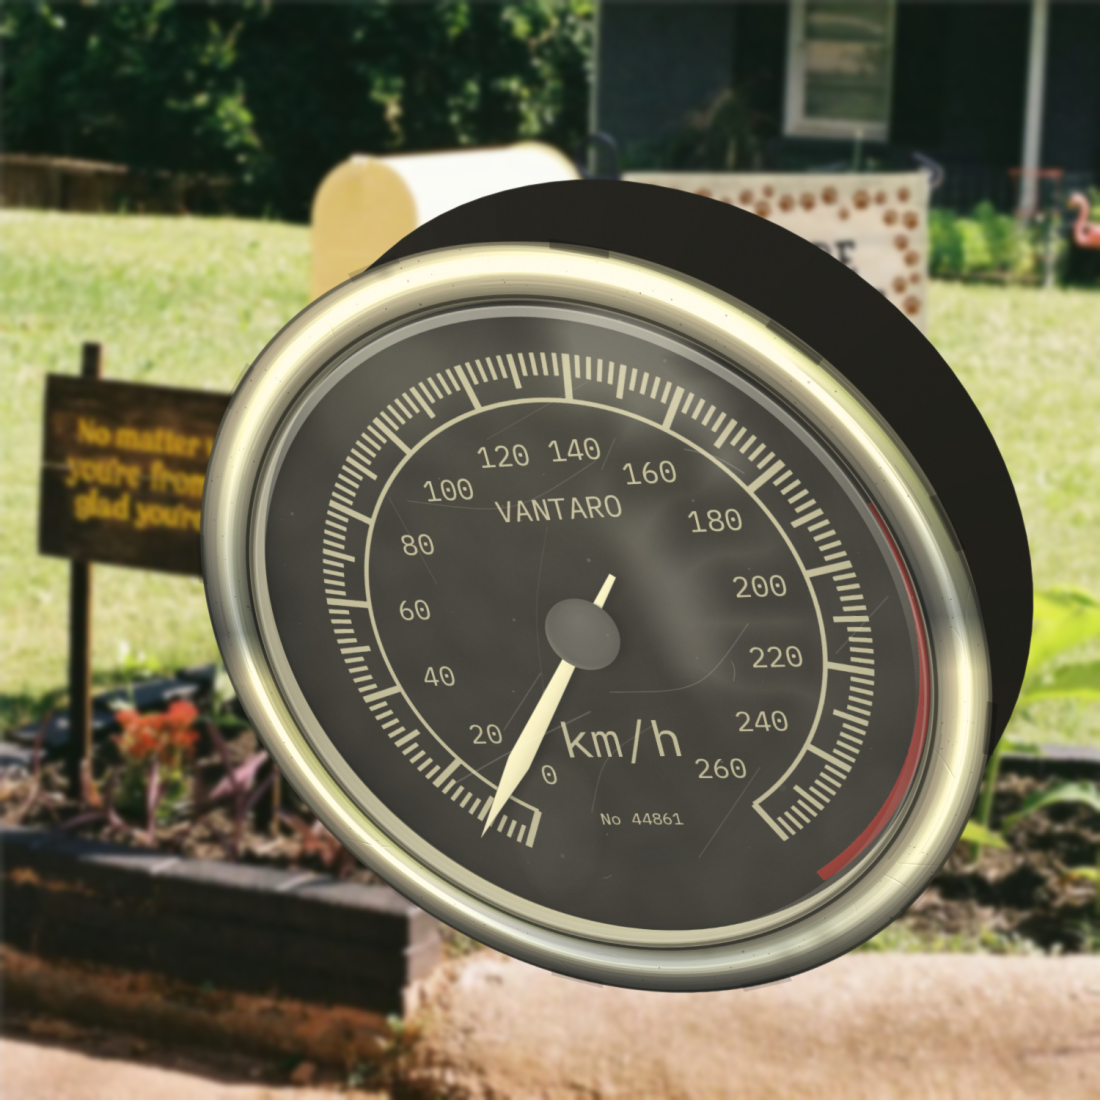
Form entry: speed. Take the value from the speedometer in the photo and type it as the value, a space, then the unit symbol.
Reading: 8 km/h
